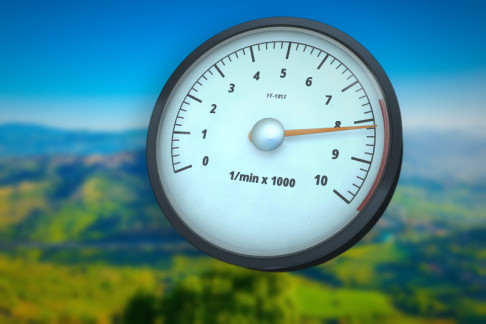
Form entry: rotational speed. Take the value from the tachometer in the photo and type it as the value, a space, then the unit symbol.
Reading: 8200 rpm
